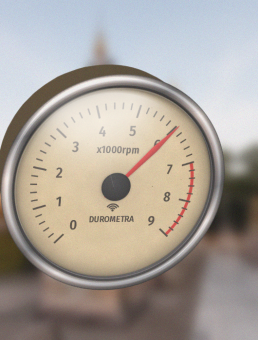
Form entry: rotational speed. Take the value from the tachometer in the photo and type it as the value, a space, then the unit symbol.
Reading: 6000 rpm
